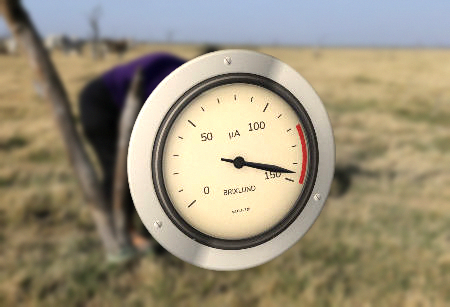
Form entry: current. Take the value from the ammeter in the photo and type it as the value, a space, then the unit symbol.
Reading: 145 µA
